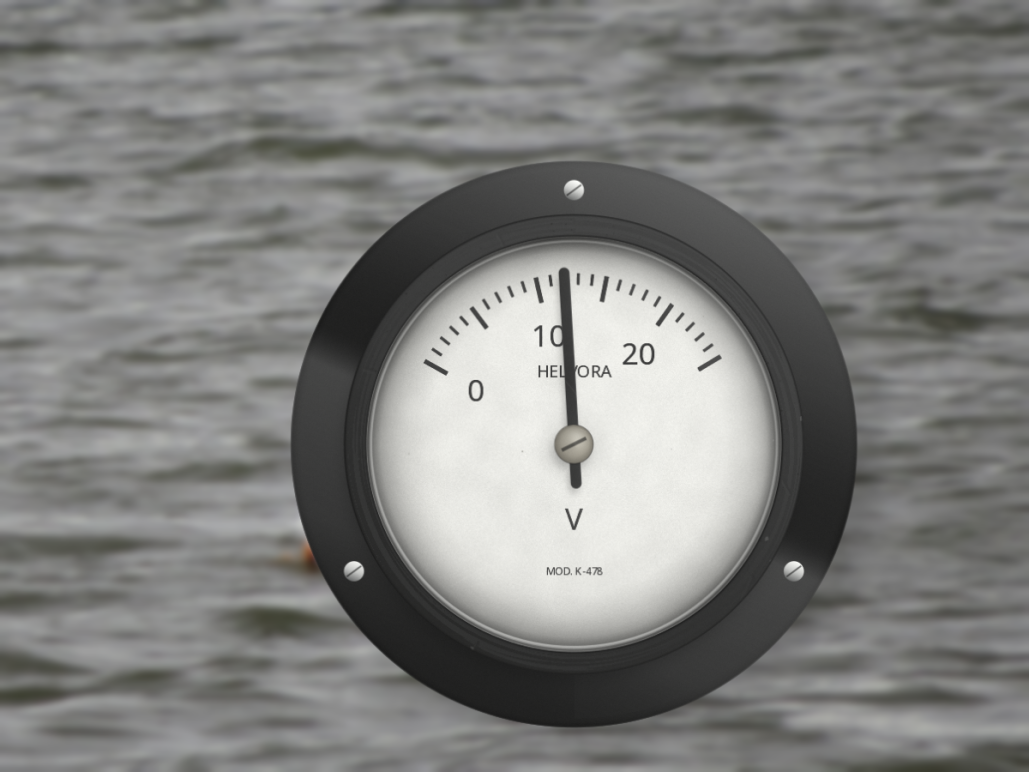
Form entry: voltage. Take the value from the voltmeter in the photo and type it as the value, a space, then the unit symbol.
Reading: 12 V
